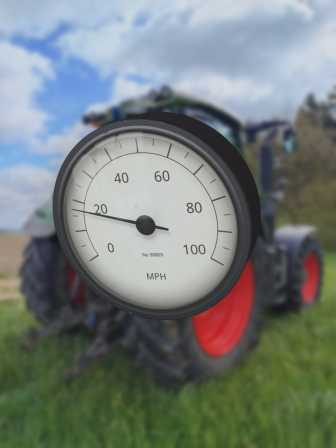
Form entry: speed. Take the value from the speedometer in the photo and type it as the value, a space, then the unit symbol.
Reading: 17.5 mph
